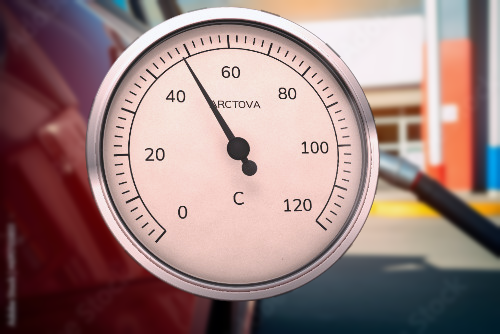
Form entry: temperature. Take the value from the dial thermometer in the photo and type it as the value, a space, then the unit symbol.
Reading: 48 °C
